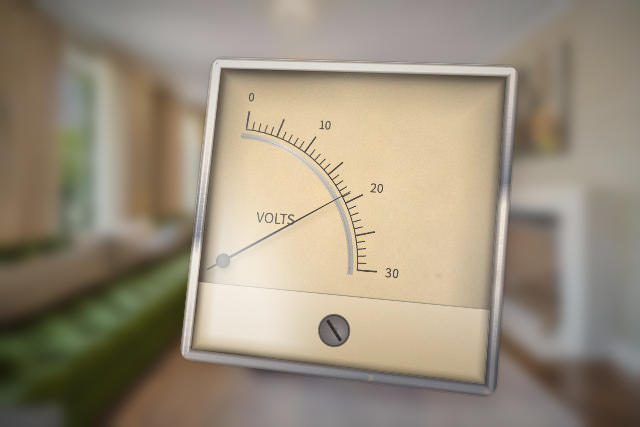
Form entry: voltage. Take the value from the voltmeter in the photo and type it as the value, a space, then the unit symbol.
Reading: 19 V
